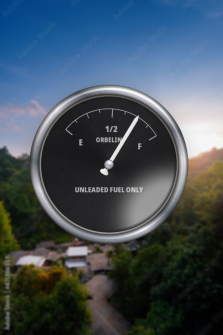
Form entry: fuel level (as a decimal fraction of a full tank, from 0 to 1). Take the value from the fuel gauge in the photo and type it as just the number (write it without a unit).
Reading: 0.75
